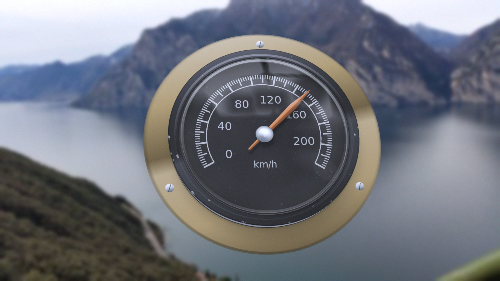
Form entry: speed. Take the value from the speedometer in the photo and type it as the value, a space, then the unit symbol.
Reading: 150 km/h
